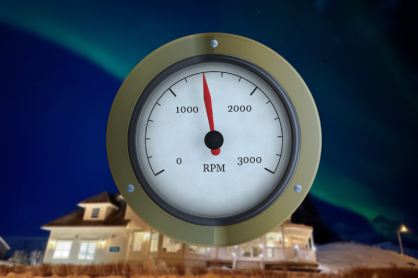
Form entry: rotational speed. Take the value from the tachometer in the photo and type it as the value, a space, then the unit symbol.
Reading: 1400 rpm
